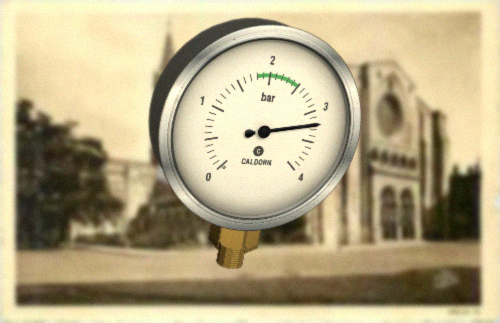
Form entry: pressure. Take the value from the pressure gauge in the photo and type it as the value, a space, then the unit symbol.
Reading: 3.2 bar
